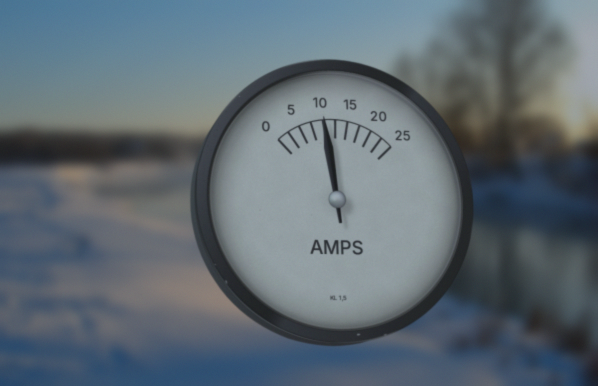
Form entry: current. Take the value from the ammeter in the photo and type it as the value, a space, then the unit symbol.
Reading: 10 A
